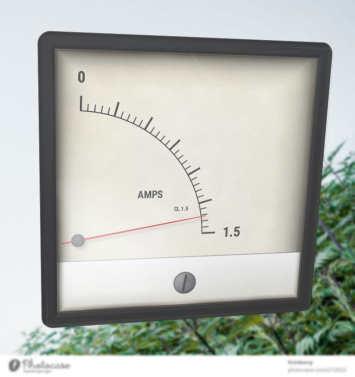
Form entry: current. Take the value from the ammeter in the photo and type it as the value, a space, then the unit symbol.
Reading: 1.35 A
